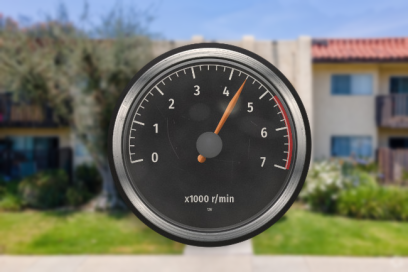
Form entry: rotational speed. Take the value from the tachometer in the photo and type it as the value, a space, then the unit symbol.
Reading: 4400 rpm
